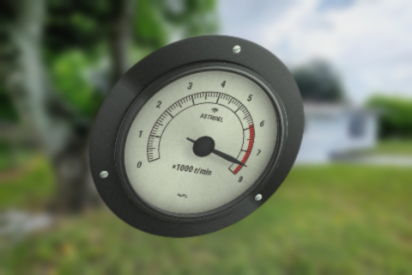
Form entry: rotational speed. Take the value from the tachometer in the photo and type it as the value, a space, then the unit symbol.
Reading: 7500 rpm
